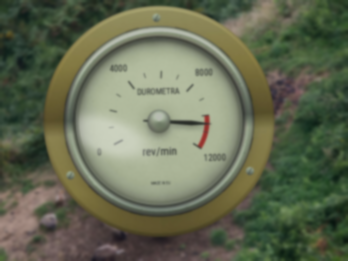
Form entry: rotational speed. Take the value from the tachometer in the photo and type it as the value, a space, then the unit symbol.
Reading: 10500 rpm
